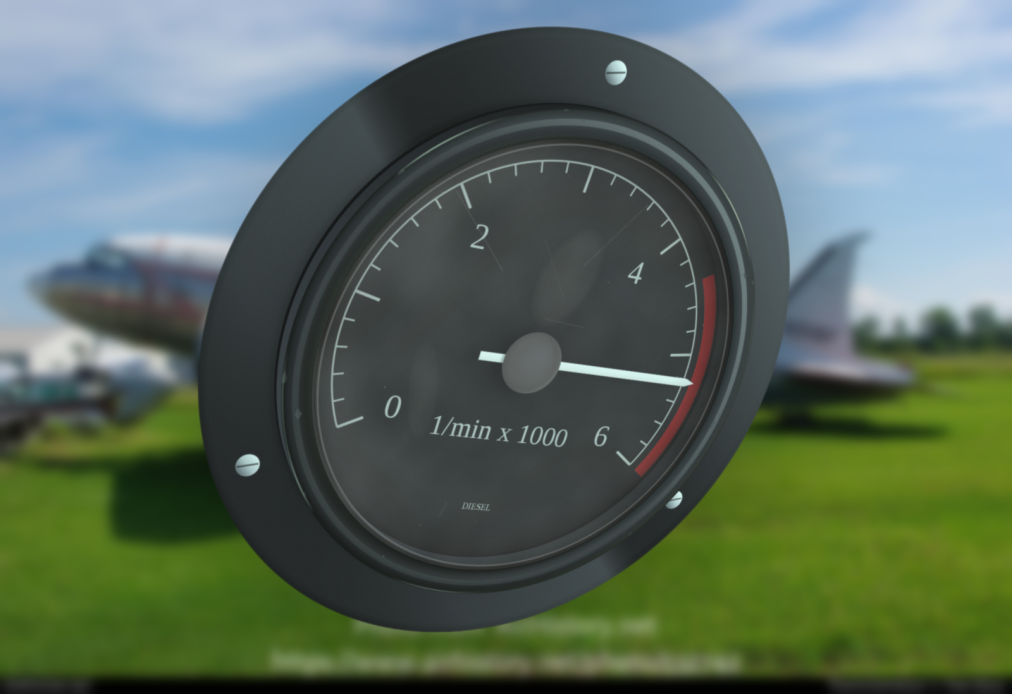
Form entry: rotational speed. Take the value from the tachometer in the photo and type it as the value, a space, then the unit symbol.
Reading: 5200 rpm
